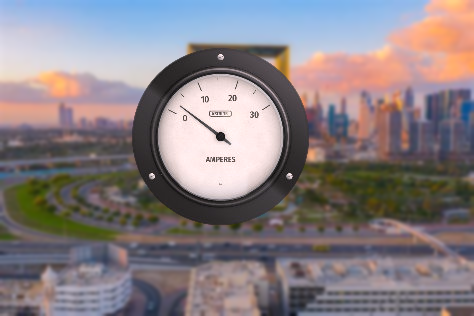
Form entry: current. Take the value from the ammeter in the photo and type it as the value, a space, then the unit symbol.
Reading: 2.5 A
